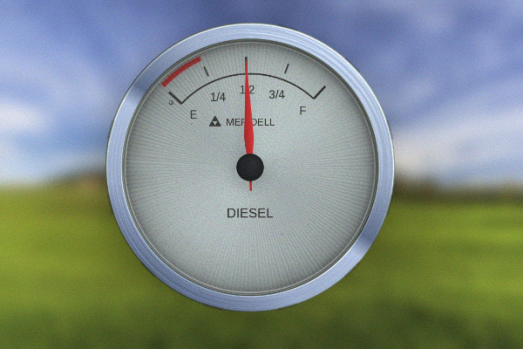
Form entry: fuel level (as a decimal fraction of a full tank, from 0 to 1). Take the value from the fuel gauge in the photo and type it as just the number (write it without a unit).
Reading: 0.5
